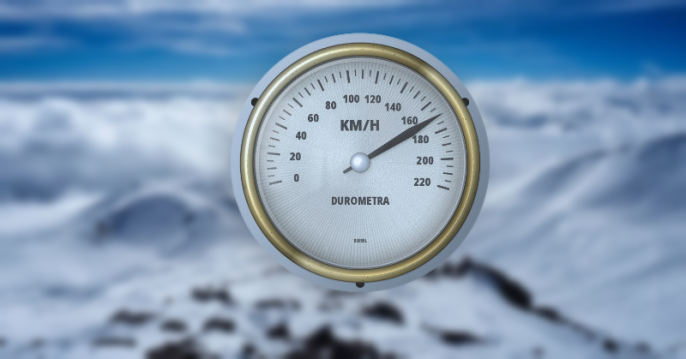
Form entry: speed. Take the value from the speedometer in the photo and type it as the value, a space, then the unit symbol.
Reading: 170 km/h
